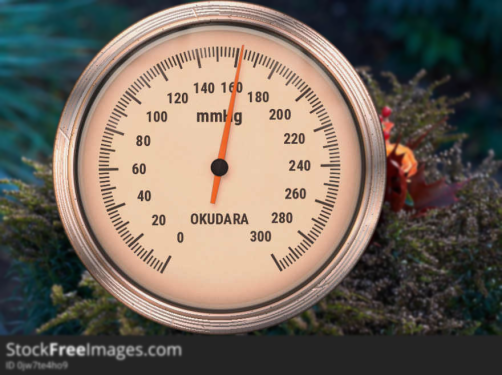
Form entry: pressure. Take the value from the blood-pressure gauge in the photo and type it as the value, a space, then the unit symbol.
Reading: 162 mmHg
